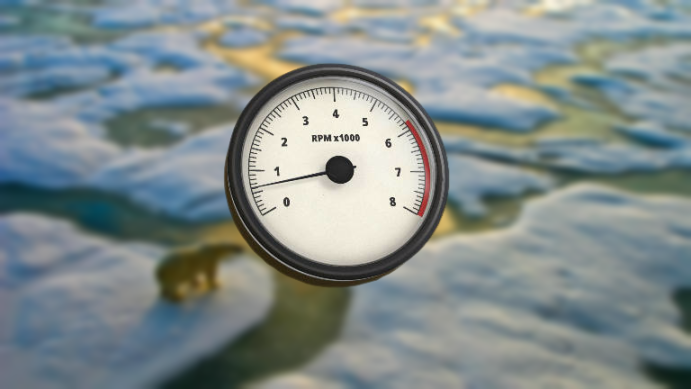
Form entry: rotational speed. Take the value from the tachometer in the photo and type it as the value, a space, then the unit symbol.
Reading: 600 rpm
